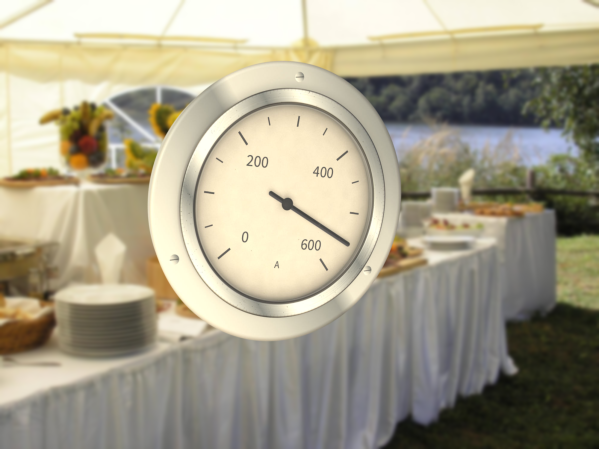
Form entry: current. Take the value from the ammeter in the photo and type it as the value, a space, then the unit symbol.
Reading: 550 A
